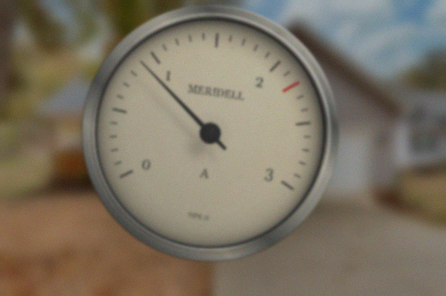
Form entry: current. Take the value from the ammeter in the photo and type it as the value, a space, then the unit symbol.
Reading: 0.9 A
